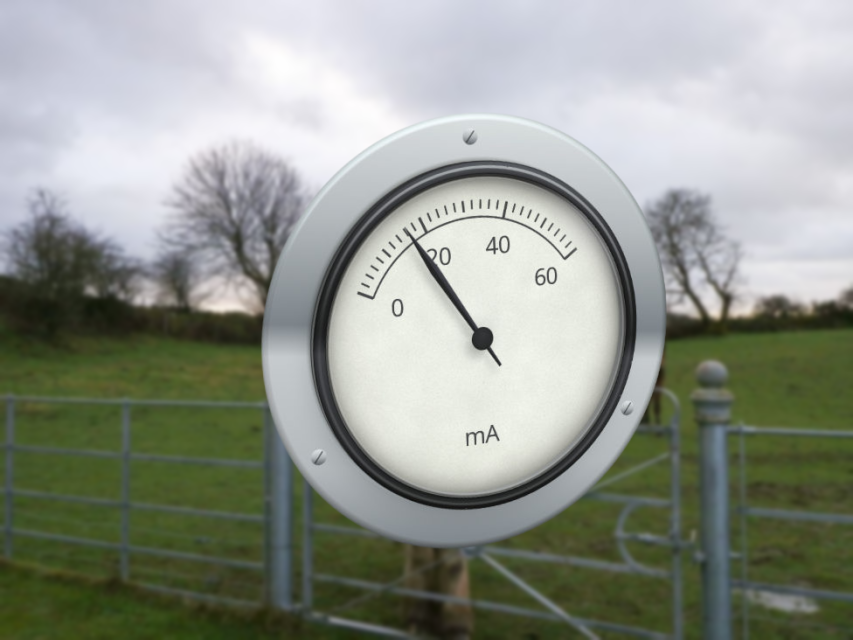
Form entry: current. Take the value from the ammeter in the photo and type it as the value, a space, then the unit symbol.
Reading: 16 mA
